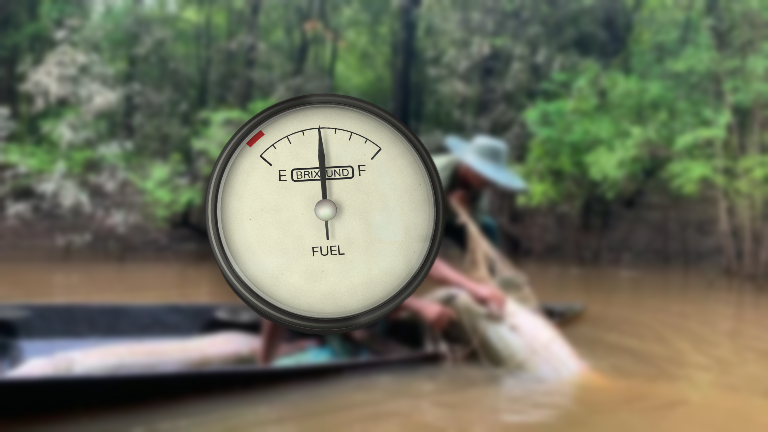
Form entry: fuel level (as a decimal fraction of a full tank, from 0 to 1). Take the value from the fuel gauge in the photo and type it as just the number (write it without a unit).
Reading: 0.5
